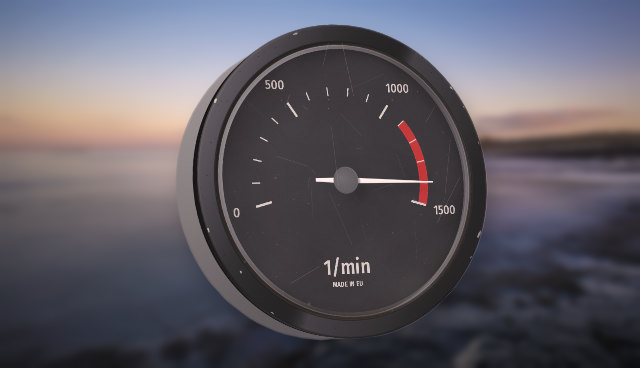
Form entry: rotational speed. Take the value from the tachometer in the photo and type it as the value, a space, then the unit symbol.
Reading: 1400 rpm
